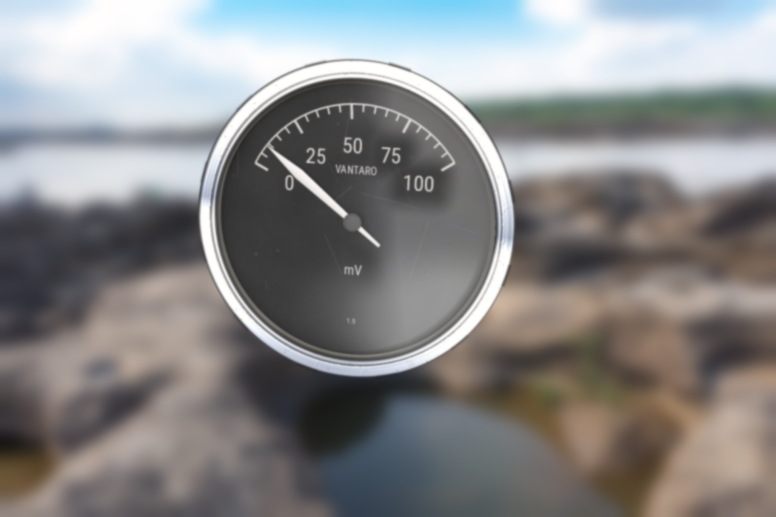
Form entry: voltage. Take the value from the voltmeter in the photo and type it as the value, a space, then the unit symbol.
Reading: 10 mV
